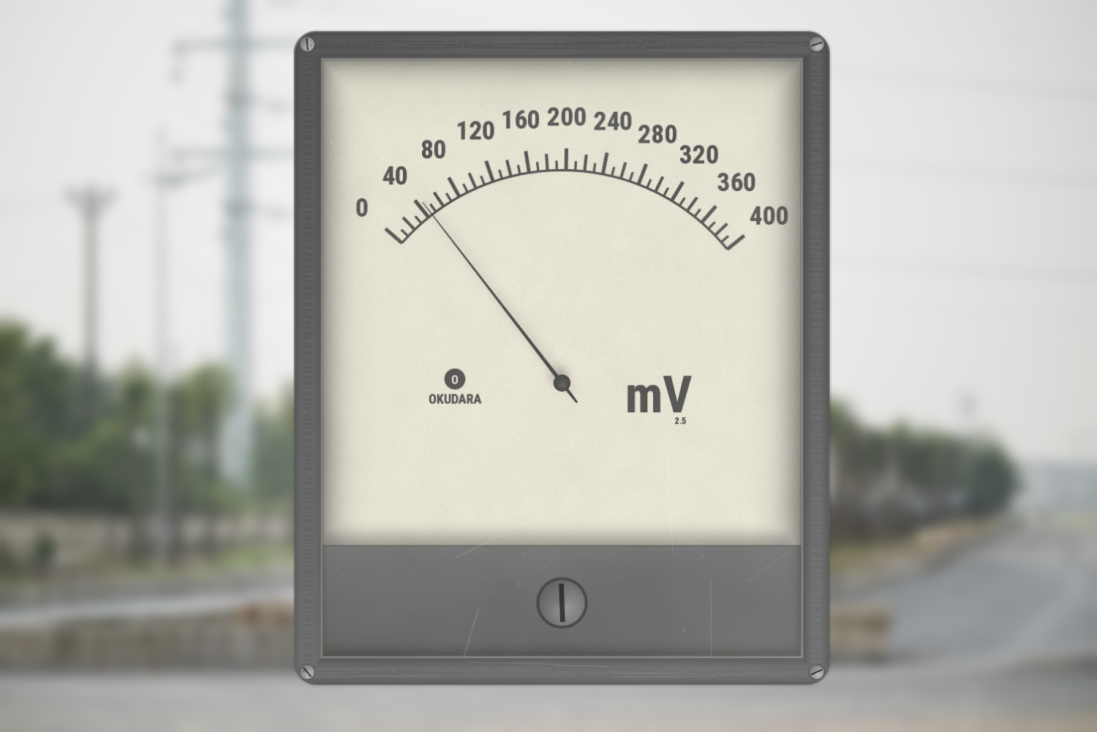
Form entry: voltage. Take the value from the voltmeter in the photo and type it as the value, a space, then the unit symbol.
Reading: 45 mV
